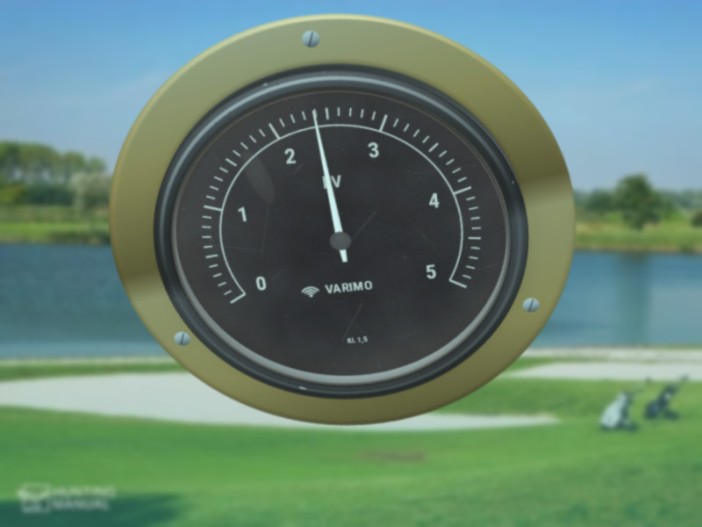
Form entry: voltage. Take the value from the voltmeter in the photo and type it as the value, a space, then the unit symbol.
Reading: 2.4 kV
